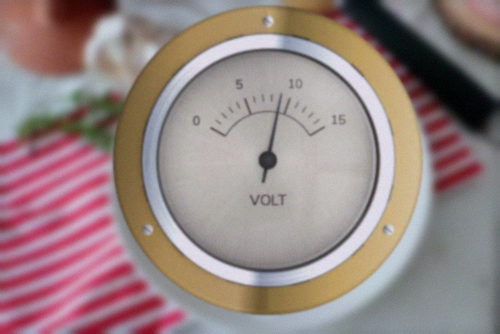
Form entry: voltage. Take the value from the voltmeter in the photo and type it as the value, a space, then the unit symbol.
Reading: 9 V
